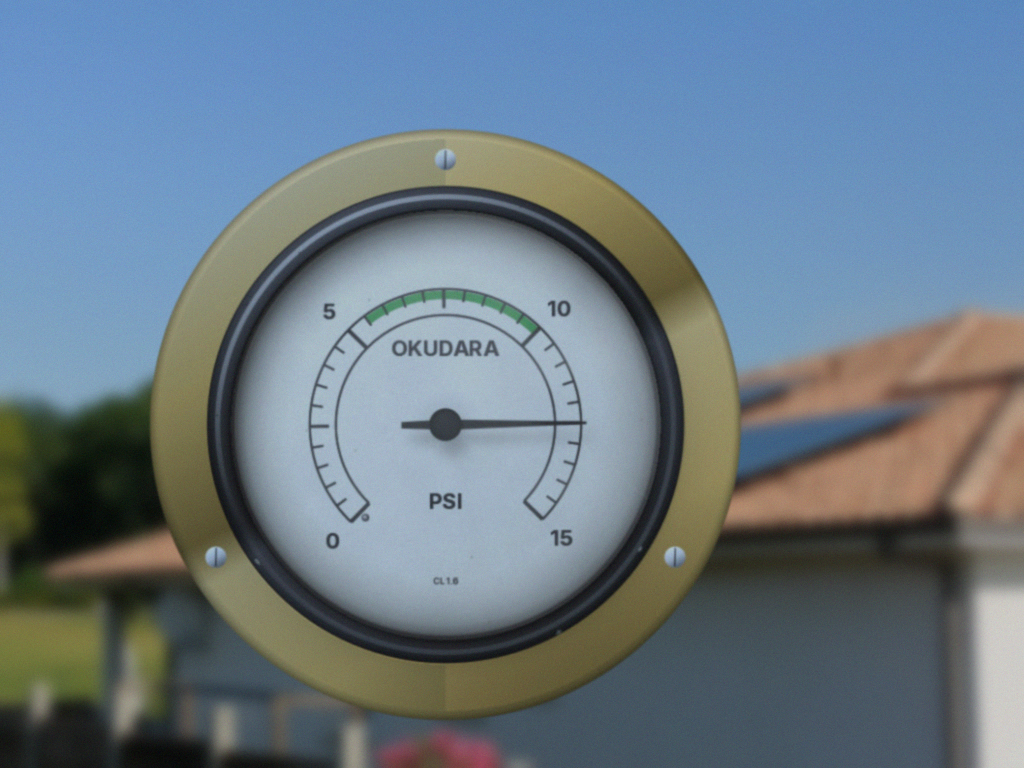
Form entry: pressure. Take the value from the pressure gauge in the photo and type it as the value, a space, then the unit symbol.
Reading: 12.5 psi
